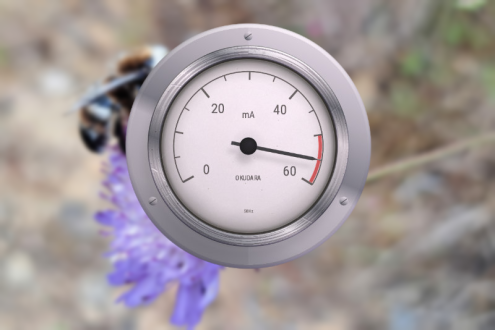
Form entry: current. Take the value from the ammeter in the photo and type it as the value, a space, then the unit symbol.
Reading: 55 mA
